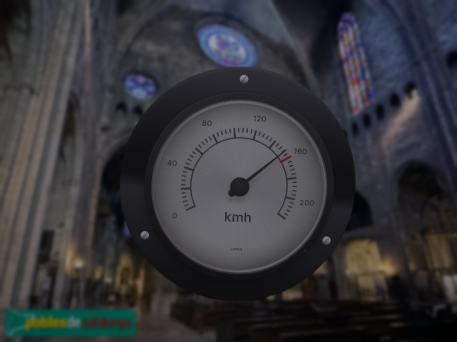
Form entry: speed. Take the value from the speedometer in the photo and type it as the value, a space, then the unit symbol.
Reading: 152 km/h
